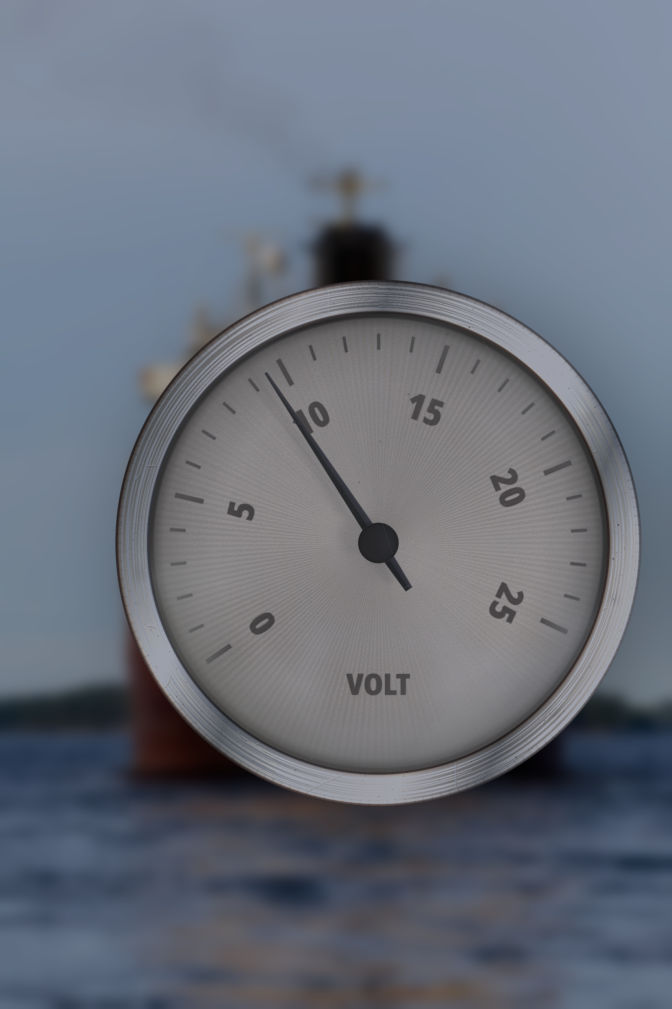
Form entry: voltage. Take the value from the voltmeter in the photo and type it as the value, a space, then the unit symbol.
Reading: 9.5 V
